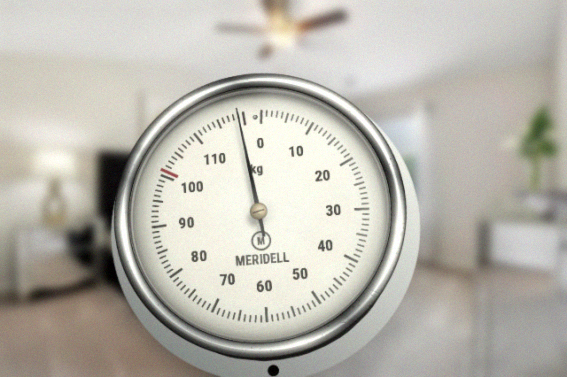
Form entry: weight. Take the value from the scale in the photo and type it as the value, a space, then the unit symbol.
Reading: 119 kg
